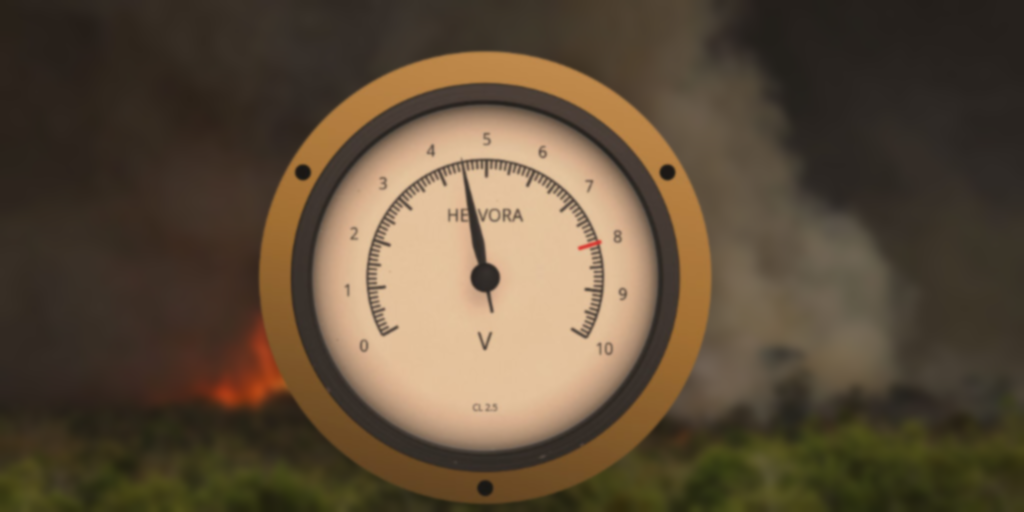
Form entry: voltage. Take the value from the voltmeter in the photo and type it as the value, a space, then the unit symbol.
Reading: 4.5 V
